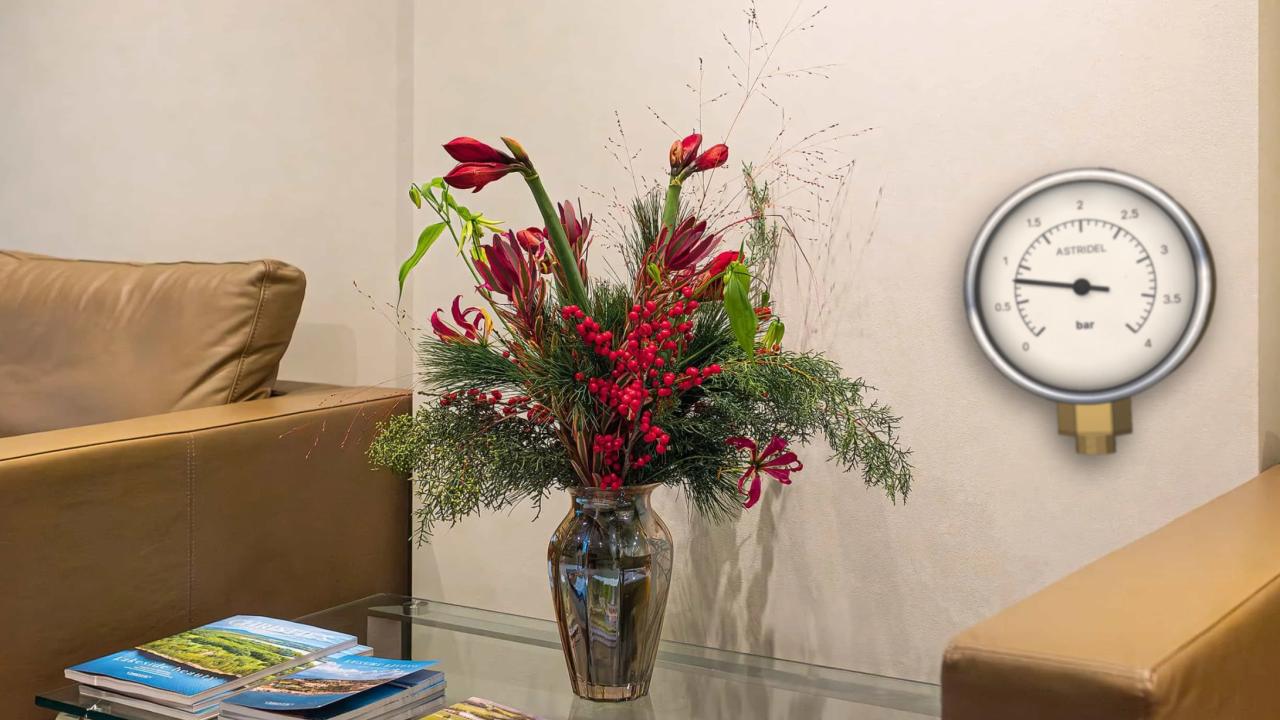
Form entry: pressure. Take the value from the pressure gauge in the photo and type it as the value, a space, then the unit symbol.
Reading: 0.8 bar
